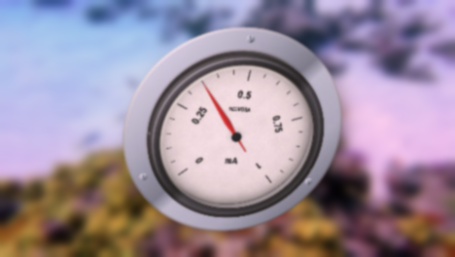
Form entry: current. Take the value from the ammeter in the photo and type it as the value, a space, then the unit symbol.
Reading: 0.35 mA
